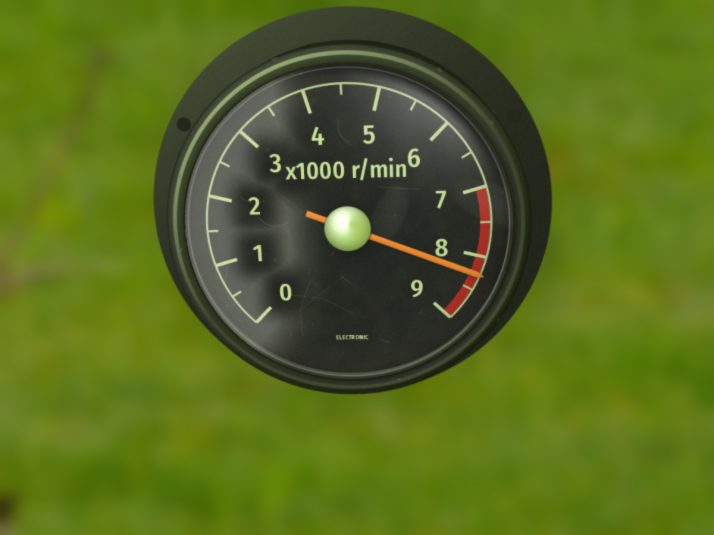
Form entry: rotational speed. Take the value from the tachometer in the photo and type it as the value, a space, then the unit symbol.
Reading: 8250 rpm
